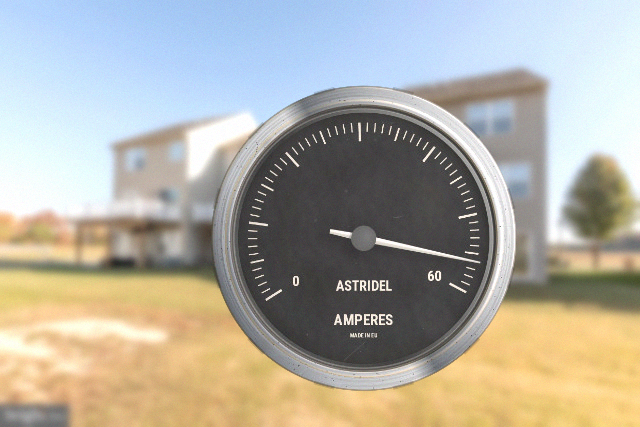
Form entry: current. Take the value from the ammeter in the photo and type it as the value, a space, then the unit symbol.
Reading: 56 A
